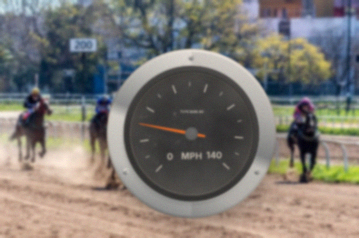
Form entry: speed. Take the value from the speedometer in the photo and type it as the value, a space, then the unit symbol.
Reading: 30 mph
